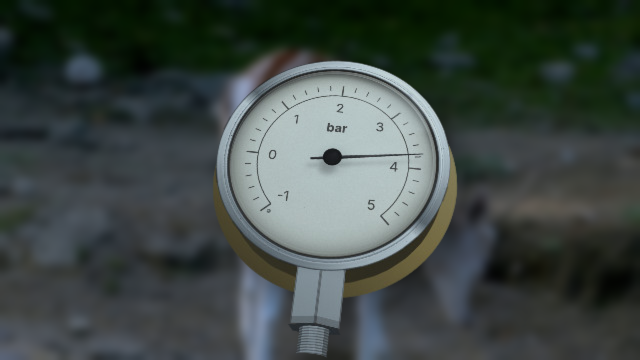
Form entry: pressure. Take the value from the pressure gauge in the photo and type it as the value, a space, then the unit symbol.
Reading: 3.8 bar
